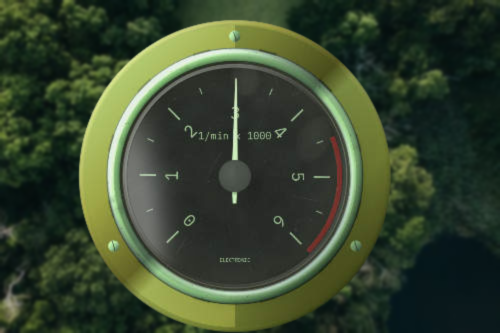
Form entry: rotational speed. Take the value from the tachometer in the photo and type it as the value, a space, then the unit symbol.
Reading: 3000 rpm
